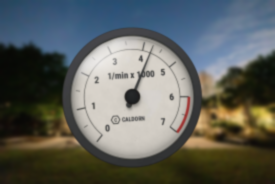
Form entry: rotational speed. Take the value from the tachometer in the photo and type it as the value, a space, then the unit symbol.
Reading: 4250 rpm
